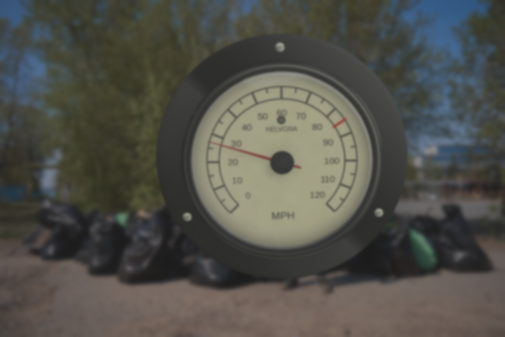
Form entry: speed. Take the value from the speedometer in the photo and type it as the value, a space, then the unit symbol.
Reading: 27.5 mph
